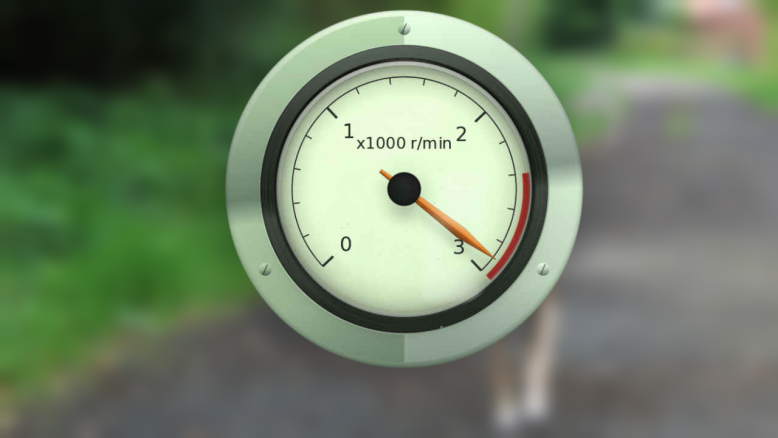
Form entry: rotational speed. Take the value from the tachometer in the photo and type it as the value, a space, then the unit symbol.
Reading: 2900 rpm
